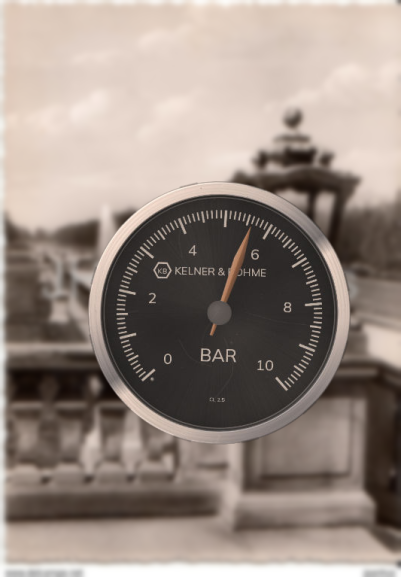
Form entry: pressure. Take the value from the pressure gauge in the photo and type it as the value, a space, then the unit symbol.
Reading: 5.6 bar
